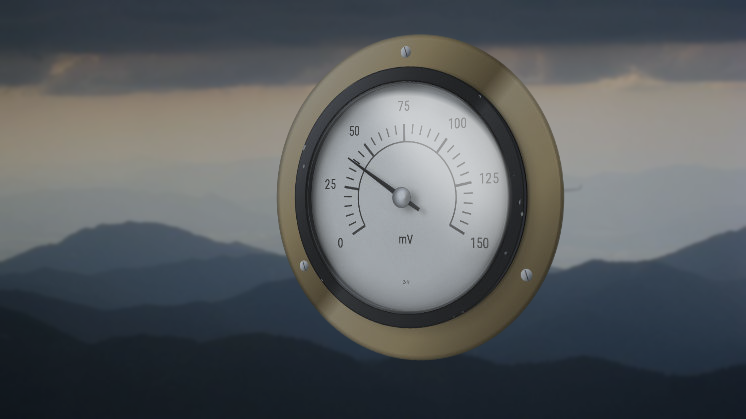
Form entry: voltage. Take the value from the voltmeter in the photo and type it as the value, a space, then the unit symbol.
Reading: 40 mV
